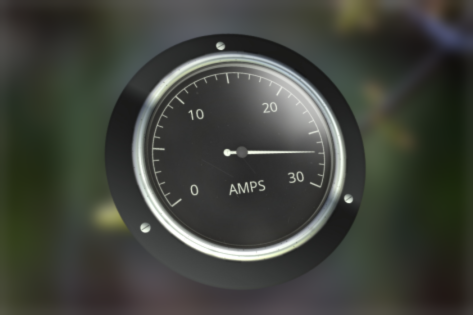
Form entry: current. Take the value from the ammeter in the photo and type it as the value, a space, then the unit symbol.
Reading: 27 A
